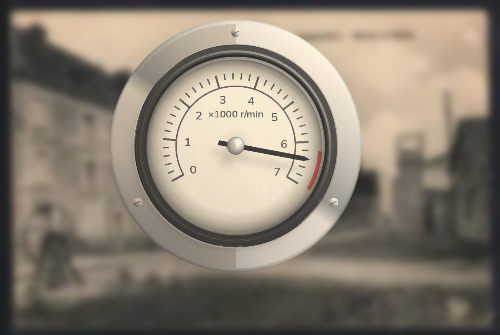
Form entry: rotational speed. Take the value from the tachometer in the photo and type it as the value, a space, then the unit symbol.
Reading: 6400 rpm
